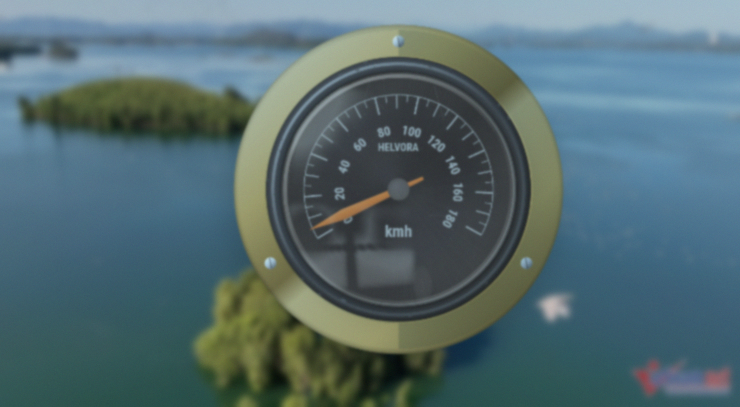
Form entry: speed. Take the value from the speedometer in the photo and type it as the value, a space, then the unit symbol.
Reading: 5 km/h
